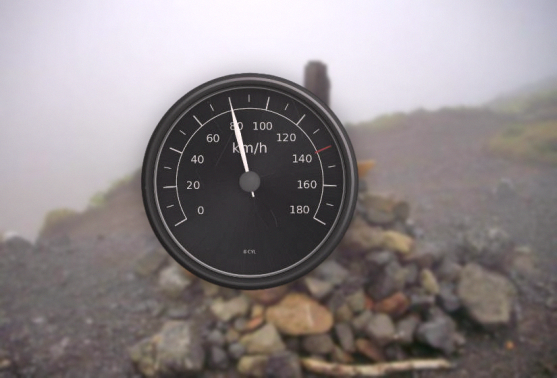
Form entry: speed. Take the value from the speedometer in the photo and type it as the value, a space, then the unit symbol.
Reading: 80 km/h
